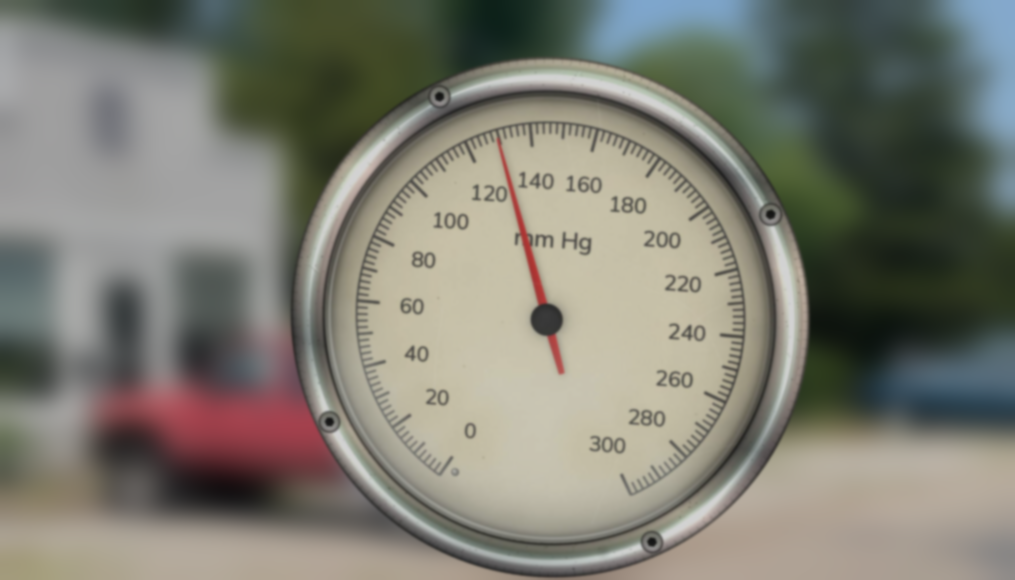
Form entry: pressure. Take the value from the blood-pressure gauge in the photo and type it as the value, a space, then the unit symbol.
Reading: 130 mmHg
